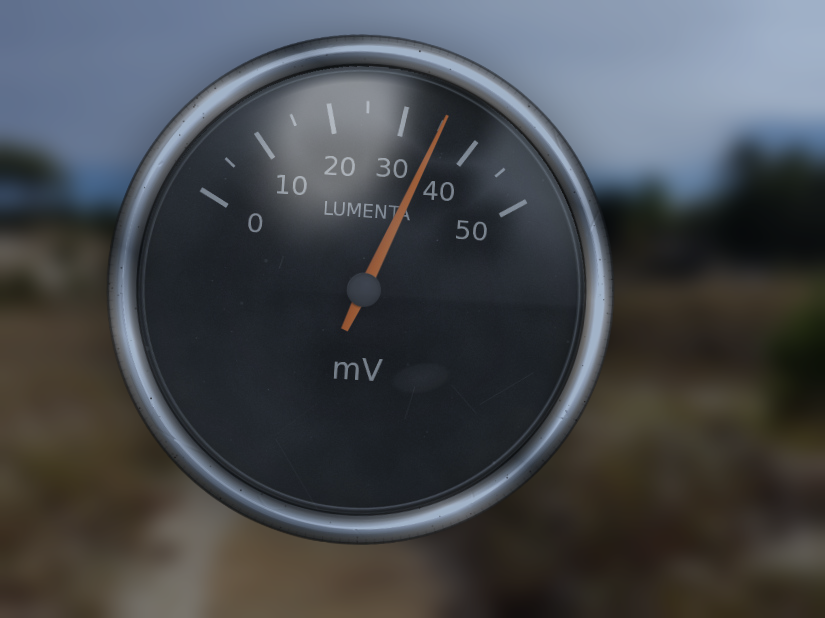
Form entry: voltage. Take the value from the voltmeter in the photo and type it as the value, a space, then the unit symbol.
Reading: 35 mV
